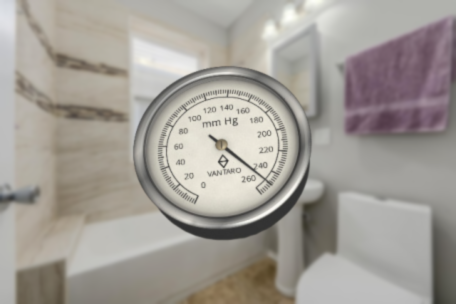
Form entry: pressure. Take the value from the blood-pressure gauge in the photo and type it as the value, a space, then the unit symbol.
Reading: 250 mmHg
